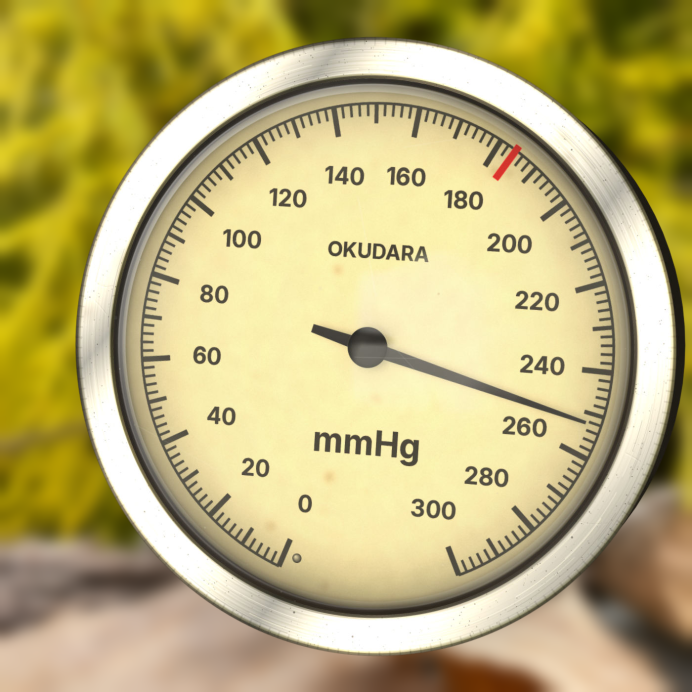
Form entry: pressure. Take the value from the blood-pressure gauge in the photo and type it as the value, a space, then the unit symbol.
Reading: 252 mmHg
